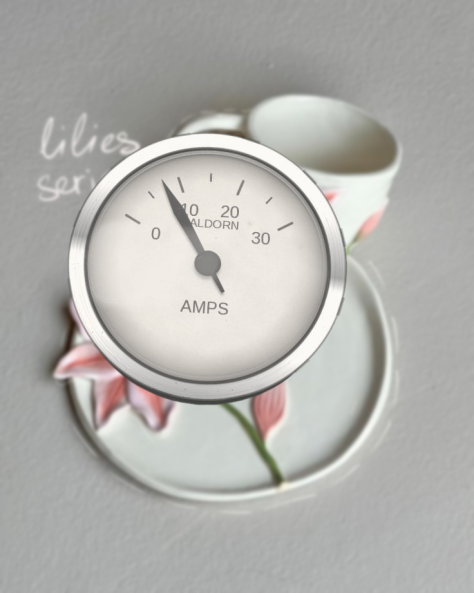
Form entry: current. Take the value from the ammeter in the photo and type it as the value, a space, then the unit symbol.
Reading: 7.5 A
